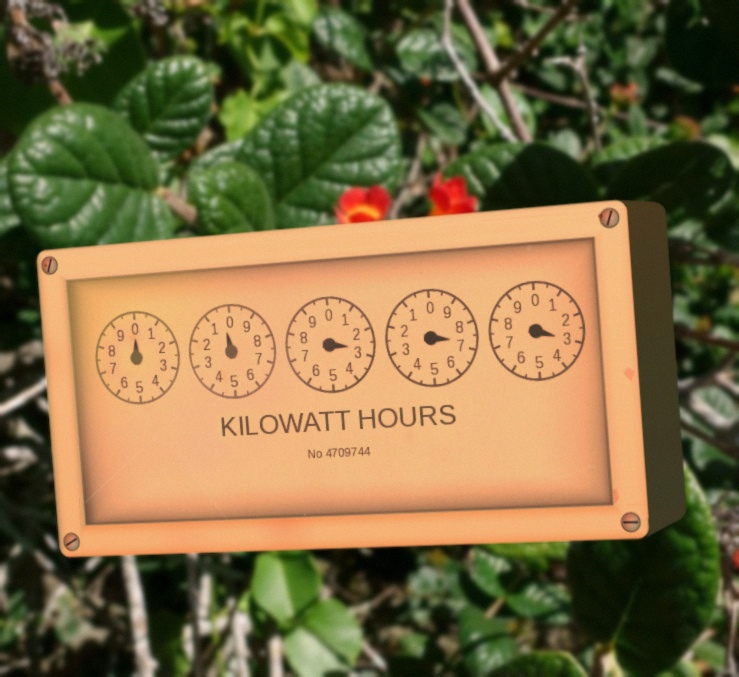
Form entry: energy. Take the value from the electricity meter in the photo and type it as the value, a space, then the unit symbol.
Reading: 273 kWh
